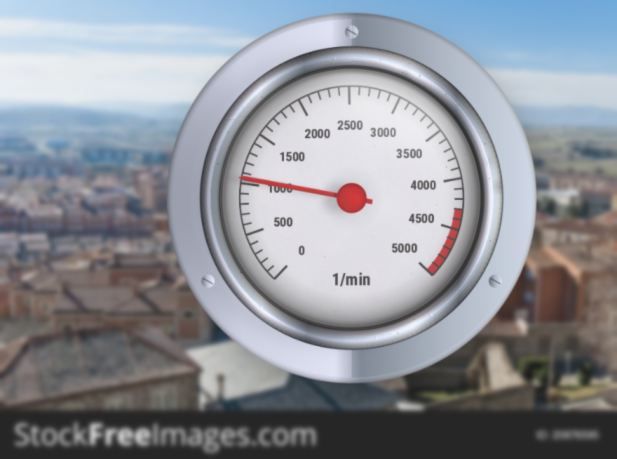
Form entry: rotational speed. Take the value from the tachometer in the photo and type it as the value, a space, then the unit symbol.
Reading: 1050 rpm
